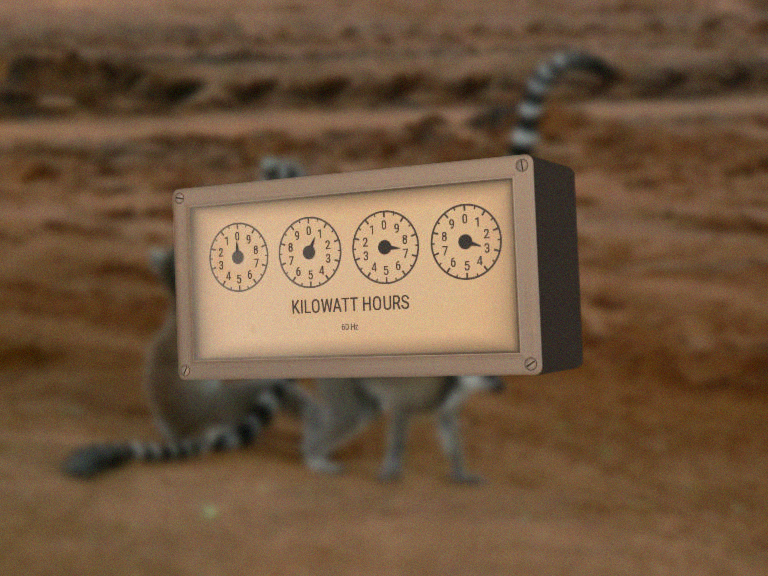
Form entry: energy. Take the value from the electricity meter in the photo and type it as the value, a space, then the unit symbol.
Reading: 73 kWh
